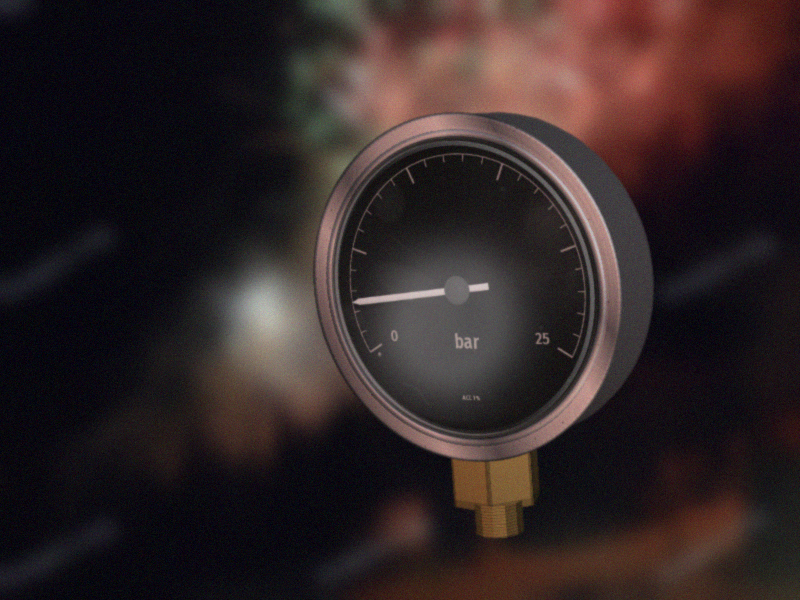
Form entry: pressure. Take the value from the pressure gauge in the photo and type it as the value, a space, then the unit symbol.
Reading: 2.5 bar
